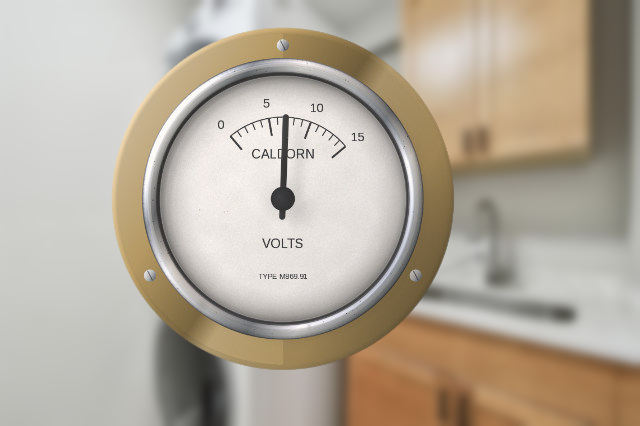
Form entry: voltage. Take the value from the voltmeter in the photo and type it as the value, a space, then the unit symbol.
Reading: 7 V
